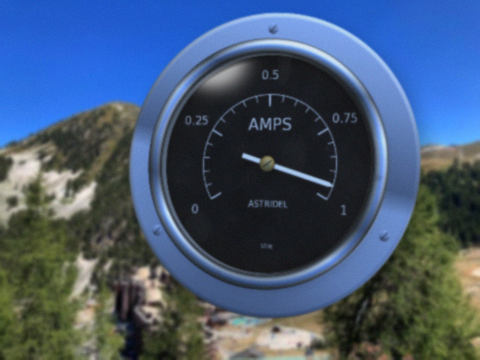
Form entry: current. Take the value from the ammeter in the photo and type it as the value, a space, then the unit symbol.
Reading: 0.95 A
